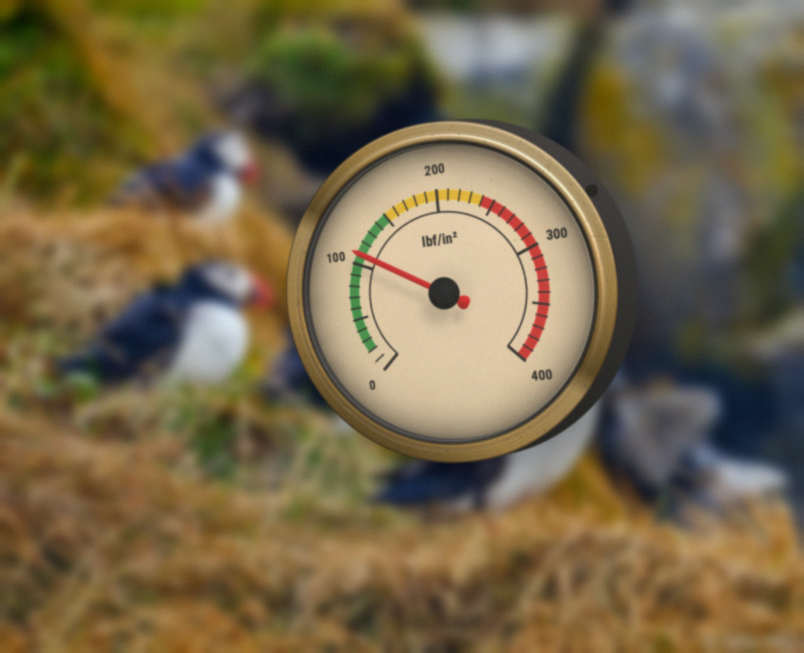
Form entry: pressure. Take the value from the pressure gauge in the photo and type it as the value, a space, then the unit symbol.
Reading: 110 psi
